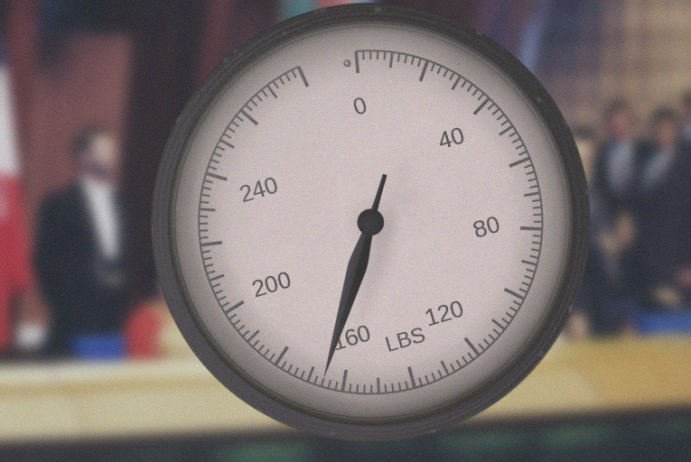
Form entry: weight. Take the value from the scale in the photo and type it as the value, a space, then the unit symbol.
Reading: 166 lb
